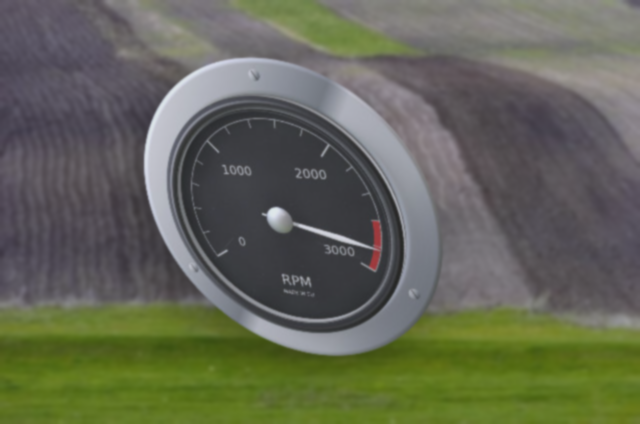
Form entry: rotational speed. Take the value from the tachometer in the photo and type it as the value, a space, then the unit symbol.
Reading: 2800 rpm
